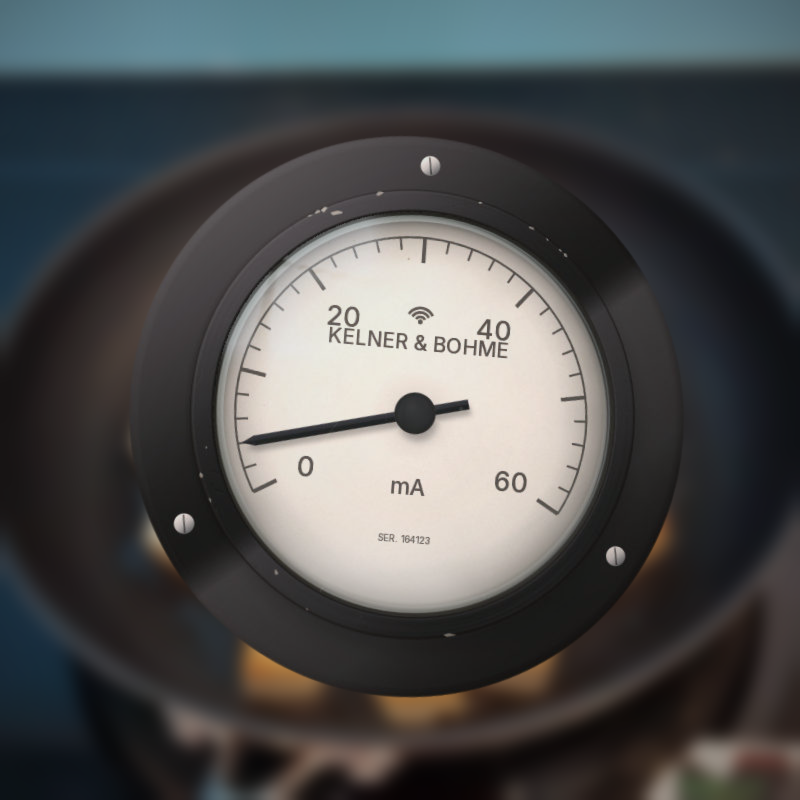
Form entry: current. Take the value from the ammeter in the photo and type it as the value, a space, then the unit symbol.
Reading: 4 mA
